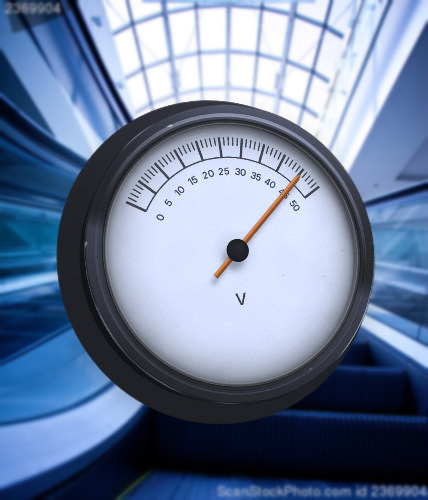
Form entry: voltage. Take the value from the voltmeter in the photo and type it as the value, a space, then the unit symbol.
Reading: 45 V
